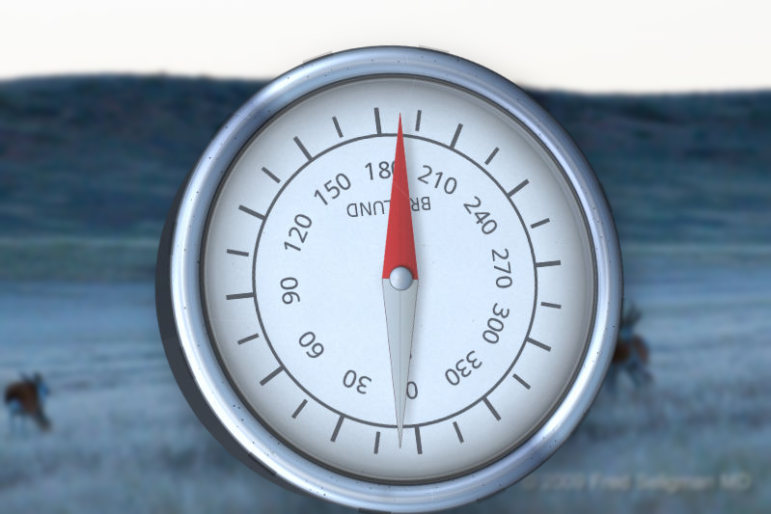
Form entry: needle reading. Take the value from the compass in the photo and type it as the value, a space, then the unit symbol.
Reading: 187.5 °
